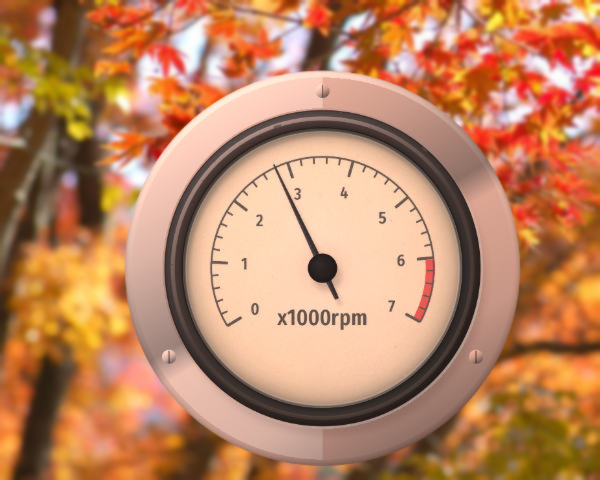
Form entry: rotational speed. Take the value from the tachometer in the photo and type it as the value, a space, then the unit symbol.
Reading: 2800 rpm
